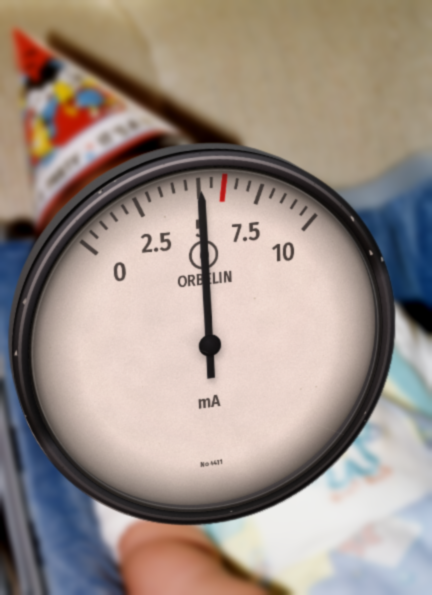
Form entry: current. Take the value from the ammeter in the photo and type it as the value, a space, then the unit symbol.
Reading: 5 mA
